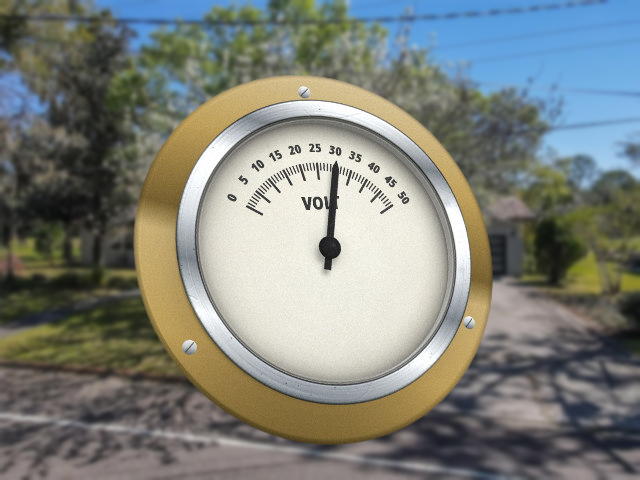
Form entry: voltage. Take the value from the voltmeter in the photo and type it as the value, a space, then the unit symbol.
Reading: 30 V
